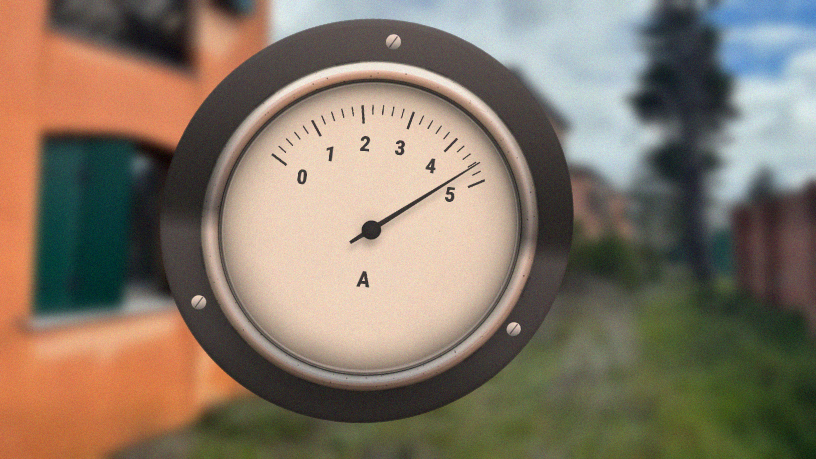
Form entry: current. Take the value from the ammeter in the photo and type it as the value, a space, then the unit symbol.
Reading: 4.6 A
